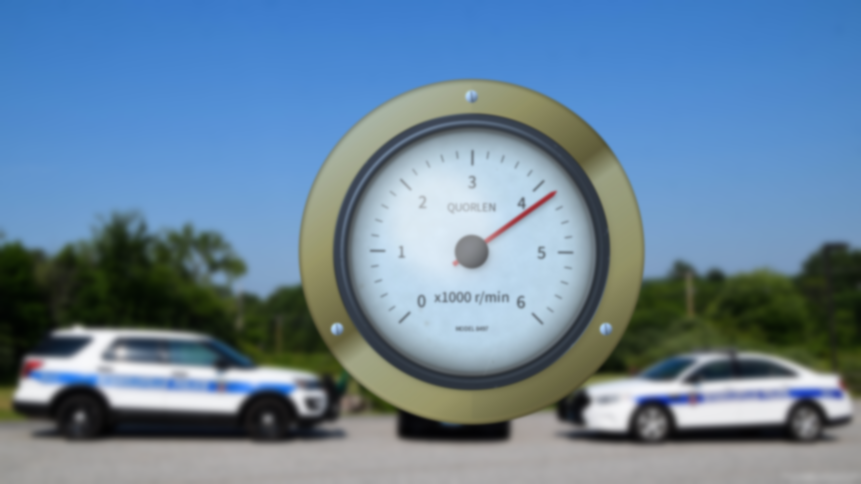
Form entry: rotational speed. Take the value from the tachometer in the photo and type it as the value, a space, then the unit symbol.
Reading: 4200 rpm
